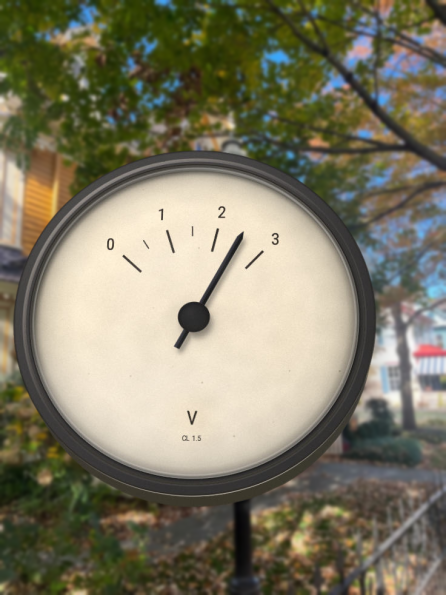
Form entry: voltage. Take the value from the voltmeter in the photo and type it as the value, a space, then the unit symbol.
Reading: 2.5 V
